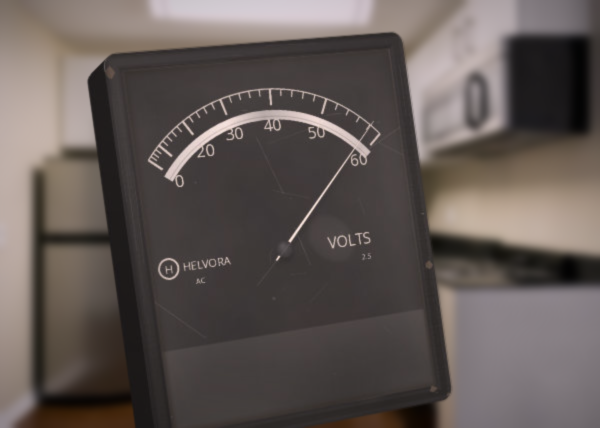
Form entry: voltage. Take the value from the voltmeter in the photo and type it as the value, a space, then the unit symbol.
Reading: 58 V
